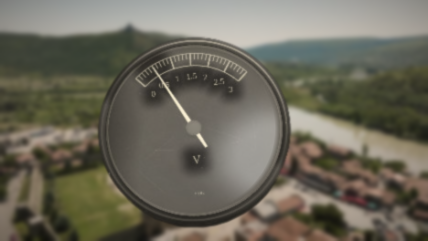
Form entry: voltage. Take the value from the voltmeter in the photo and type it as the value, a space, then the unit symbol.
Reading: 0.5 V
